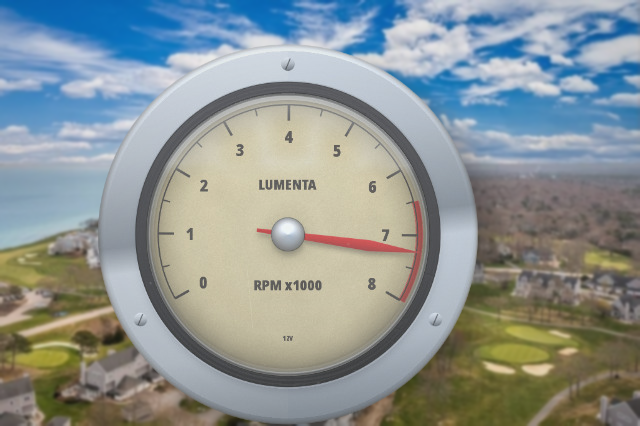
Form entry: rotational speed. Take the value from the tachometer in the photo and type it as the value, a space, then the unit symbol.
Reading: 7250 rpm
